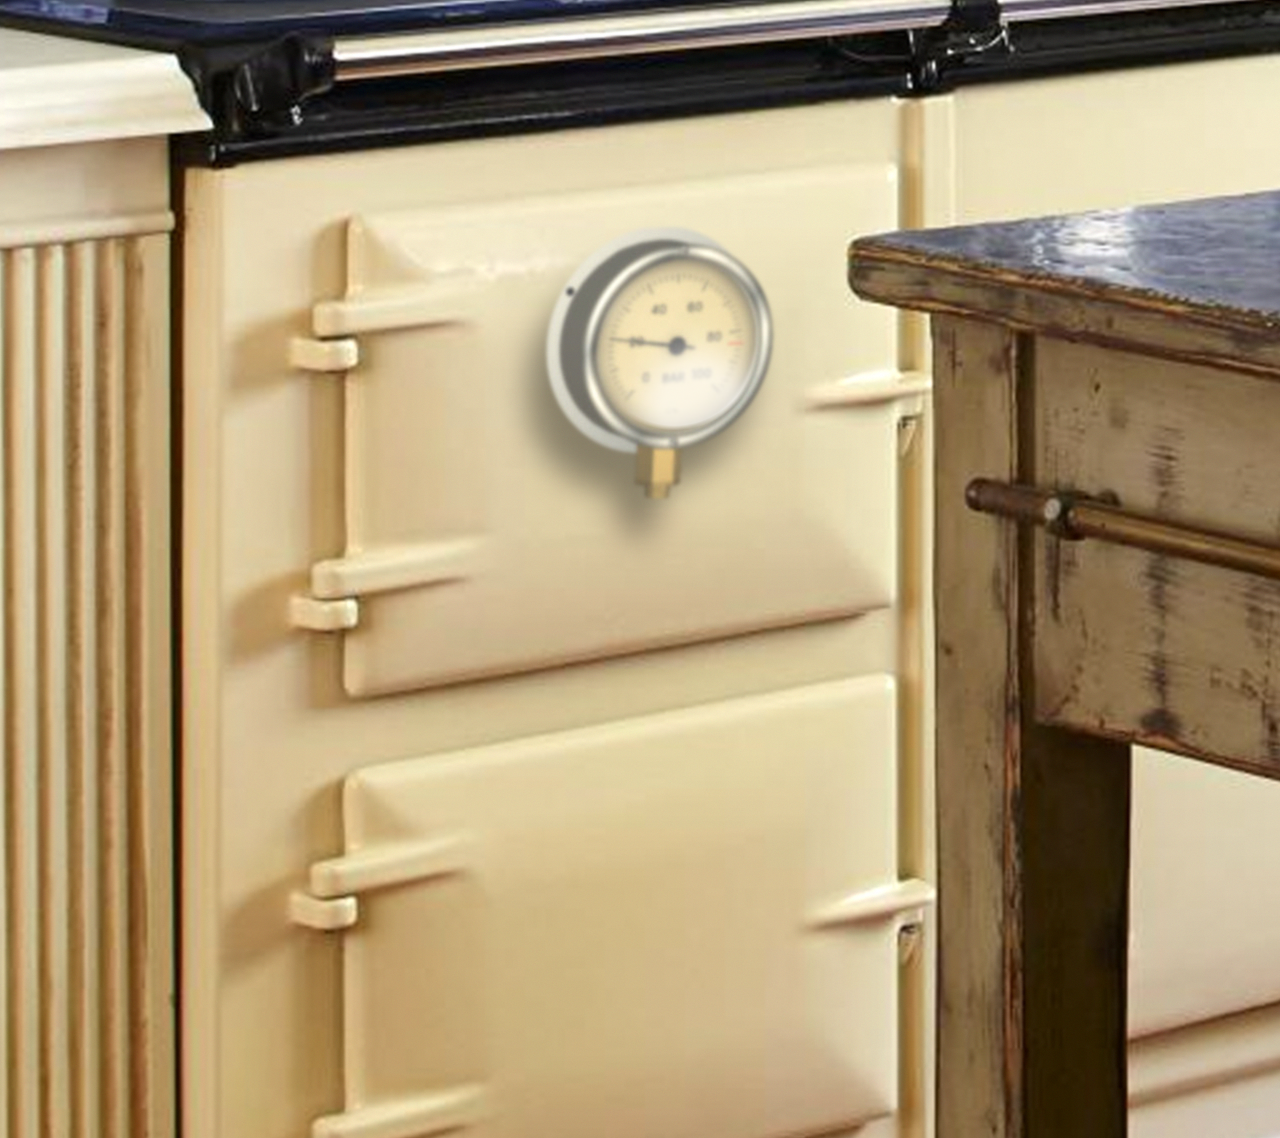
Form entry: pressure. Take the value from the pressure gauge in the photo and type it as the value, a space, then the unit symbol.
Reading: 20 bar
